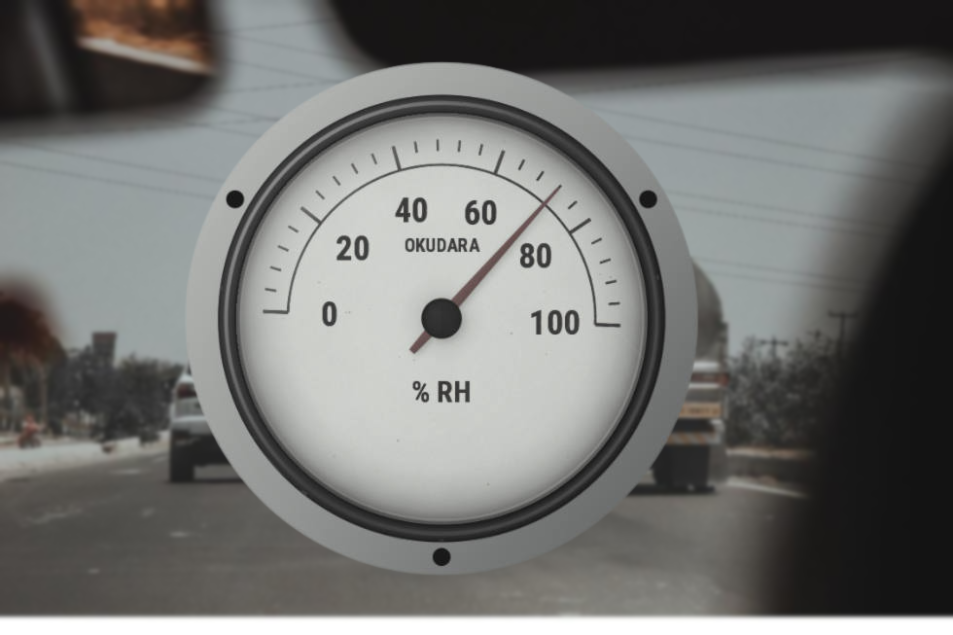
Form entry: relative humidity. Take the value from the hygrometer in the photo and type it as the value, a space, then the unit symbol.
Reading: 72 %
